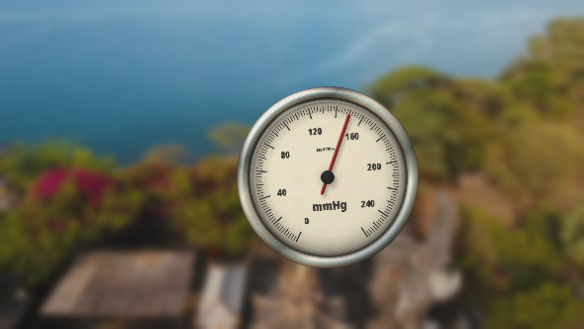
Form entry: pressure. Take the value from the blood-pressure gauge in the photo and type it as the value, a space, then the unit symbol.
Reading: 150 mmHg
